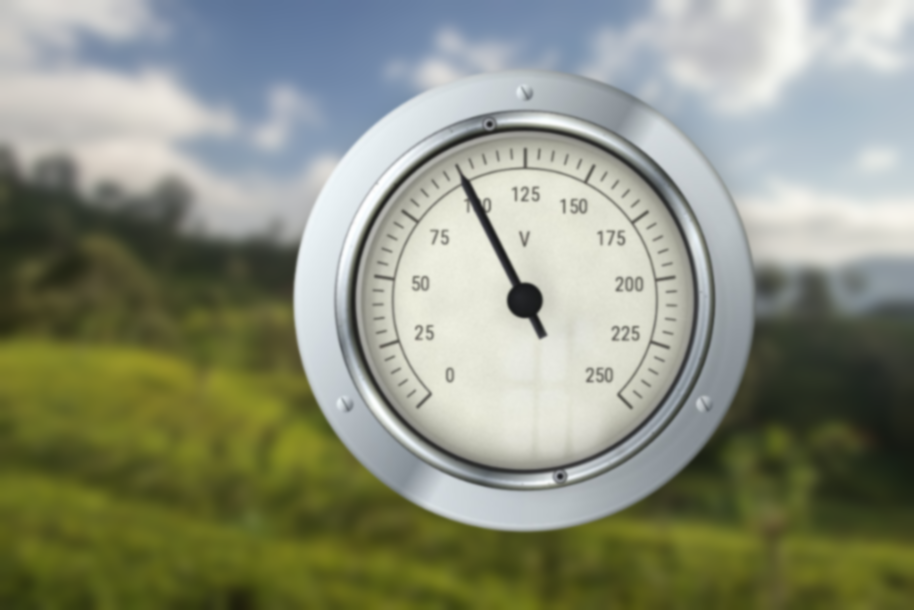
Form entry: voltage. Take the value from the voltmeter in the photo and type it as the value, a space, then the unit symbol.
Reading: 100 V
